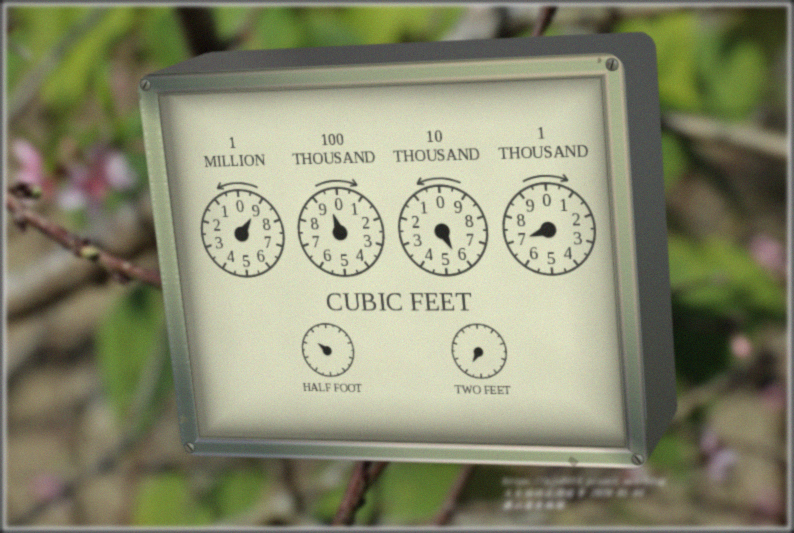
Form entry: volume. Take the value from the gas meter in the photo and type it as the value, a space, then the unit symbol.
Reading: 895700 ft³
